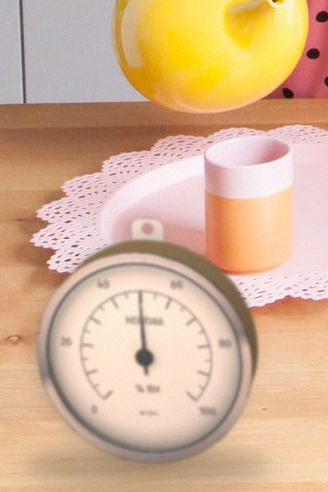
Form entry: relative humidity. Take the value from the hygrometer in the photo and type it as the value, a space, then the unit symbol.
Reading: 50 %
